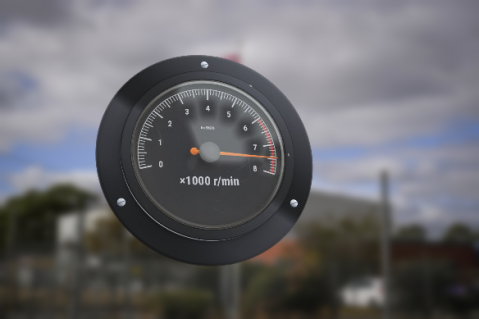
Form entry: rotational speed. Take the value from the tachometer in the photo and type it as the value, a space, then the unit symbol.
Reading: 7500 rpm
